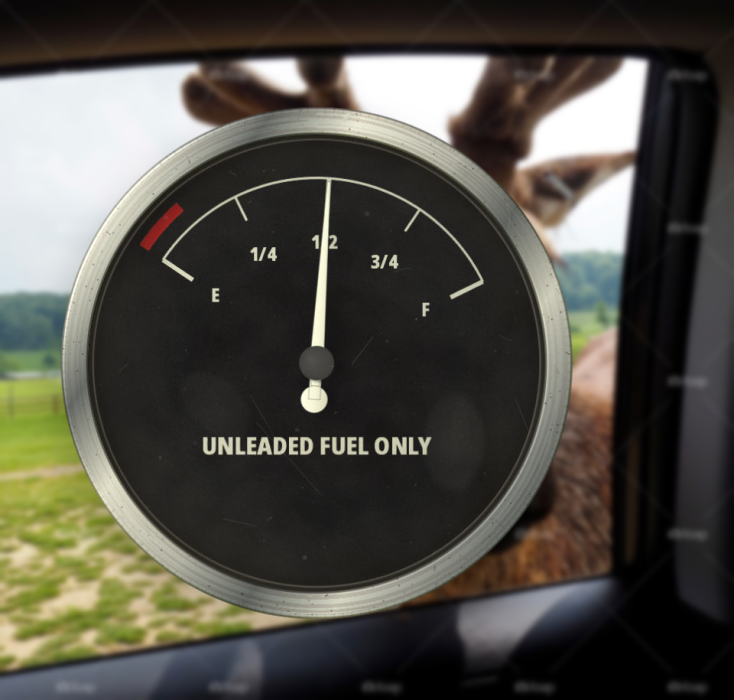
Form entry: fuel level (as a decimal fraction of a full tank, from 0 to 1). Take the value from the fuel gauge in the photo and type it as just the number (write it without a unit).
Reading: 0.5
